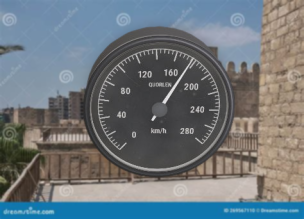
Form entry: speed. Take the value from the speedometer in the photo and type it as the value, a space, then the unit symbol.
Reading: 176 km/h
